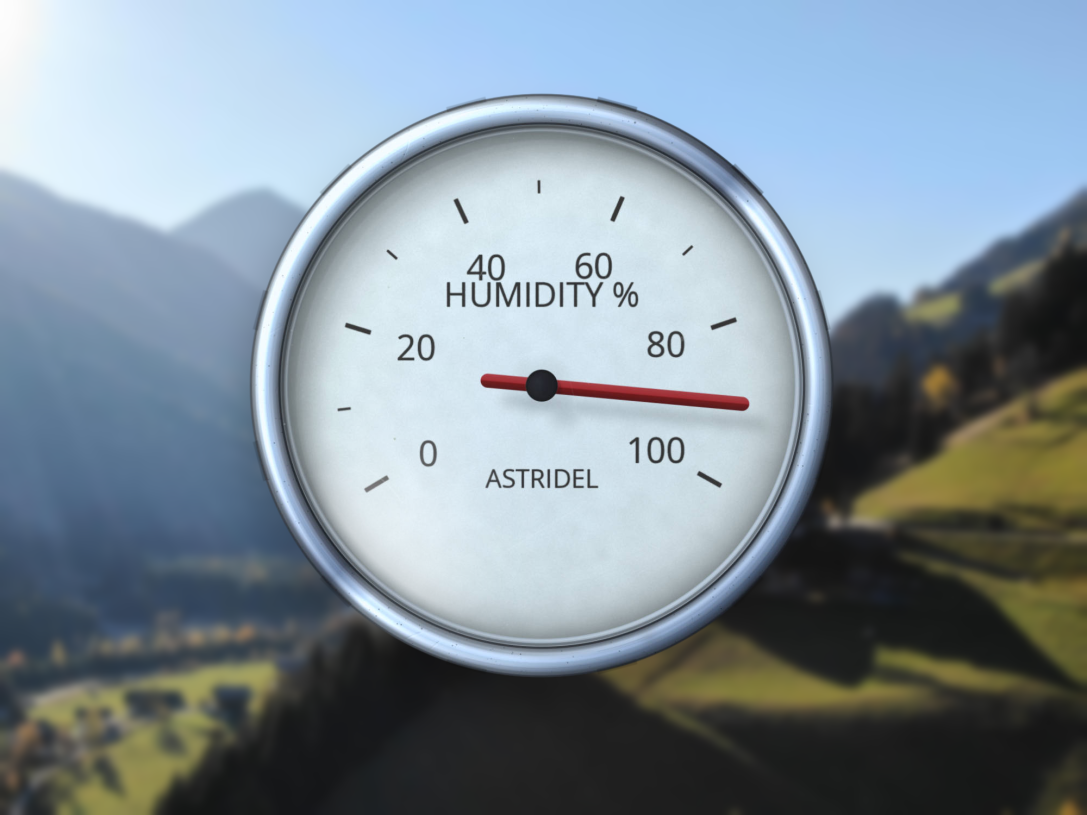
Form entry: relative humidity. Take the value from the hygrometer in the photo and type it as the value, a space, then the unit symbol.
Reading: 90 %
